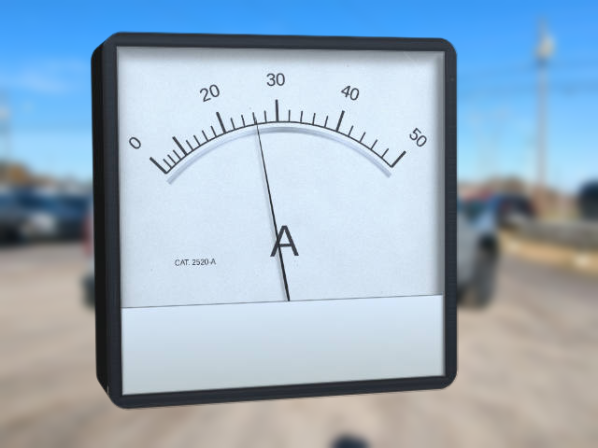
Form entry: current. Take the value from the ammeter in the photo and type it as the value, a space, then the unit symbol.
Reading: 26 A
